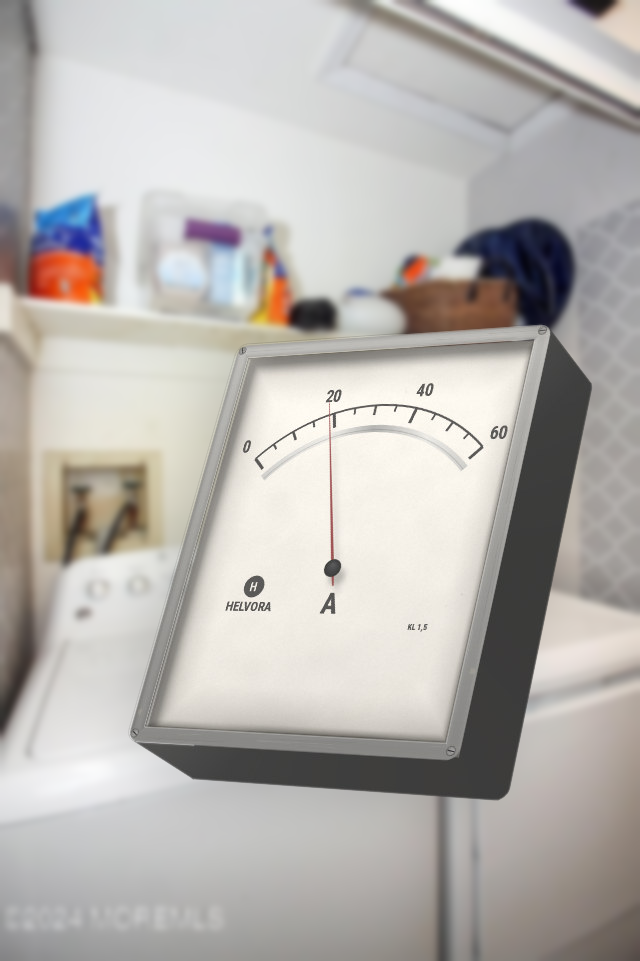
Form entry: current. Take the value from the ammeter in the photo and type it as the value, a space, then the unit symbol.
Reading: 20 A
